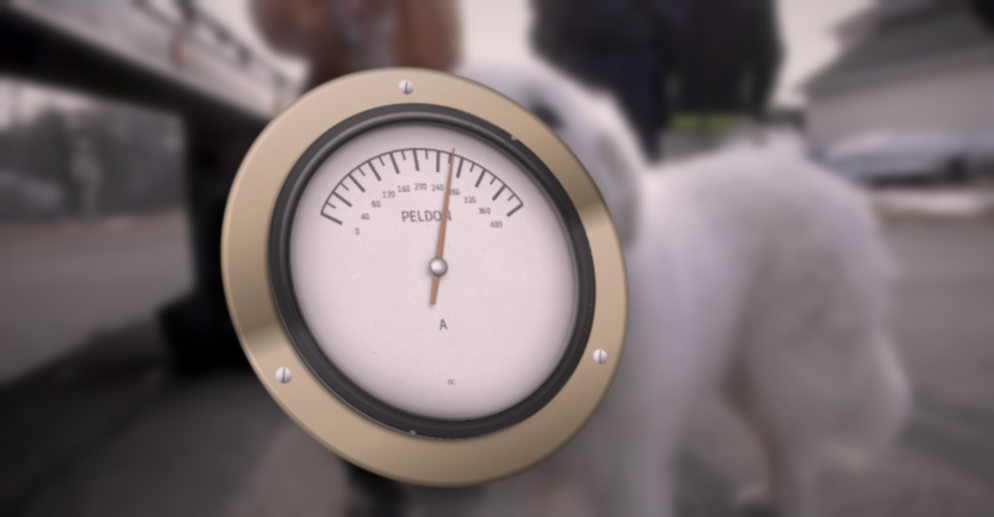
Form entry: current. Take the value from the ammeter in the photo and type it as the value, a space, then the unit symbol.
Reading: 260 A
